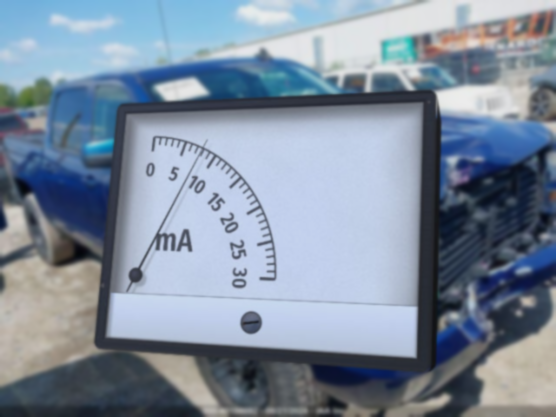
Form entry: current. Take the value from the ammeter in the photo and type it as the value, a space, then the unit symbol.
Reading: 8 mA
